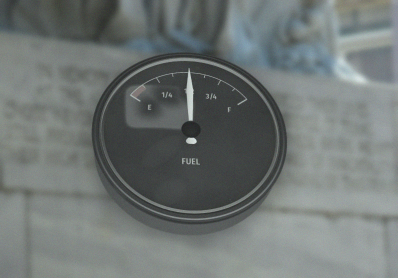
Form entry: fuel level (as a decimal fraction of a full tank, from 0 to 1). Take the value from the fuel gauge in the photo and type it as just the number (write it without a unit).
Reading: 0.5
